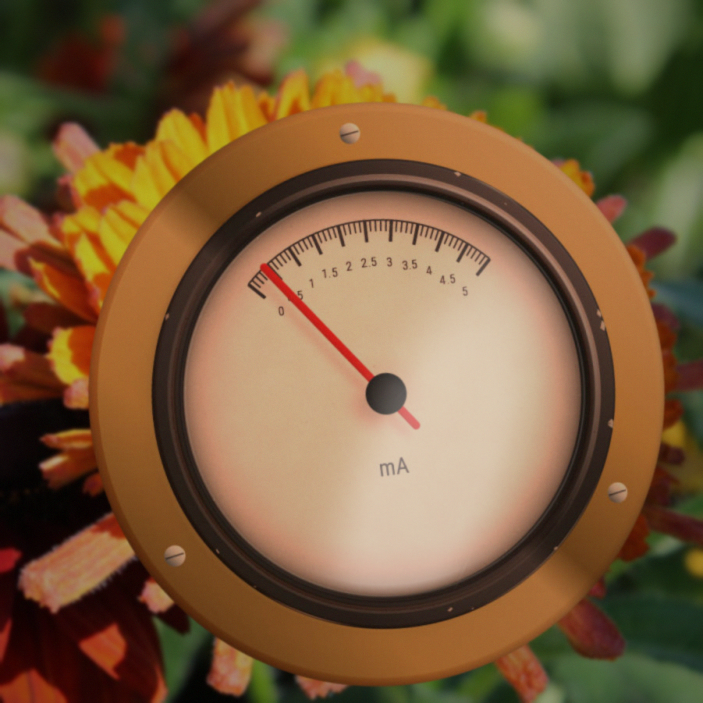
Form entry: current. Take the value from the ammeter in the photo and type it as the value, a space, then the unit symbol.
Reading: 0.4 mA
